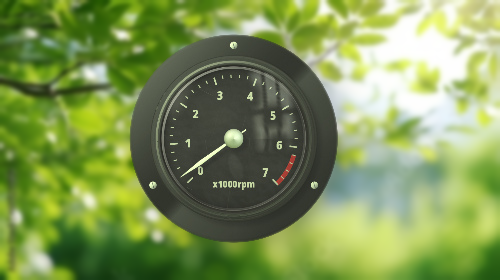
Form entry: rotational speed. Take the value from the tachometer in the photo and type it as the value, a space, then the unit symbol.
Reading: 200 rpm
